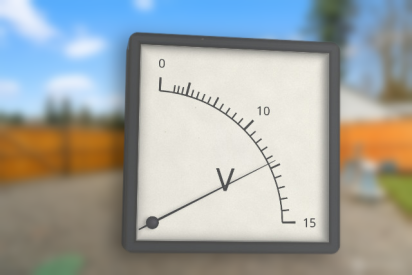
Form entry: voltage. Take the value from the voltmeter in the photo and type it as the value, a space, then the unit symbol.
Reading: 12.25 V
